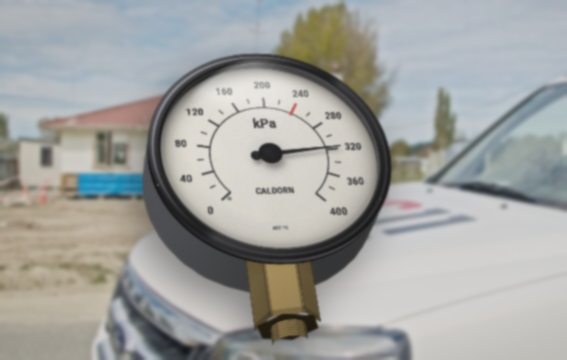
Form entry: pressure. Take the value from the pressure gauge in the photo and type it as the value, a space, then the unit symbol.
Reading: 320 kPa
